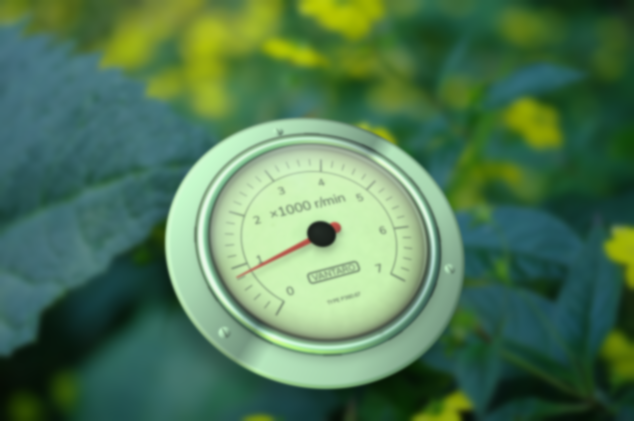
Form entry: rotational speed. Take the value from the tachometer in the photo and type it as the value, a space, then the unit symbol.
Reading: 800 rpm
